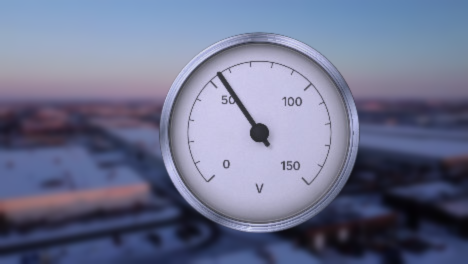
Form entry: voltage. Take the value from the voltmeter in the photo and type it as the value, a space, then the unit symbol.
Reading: 55 V
